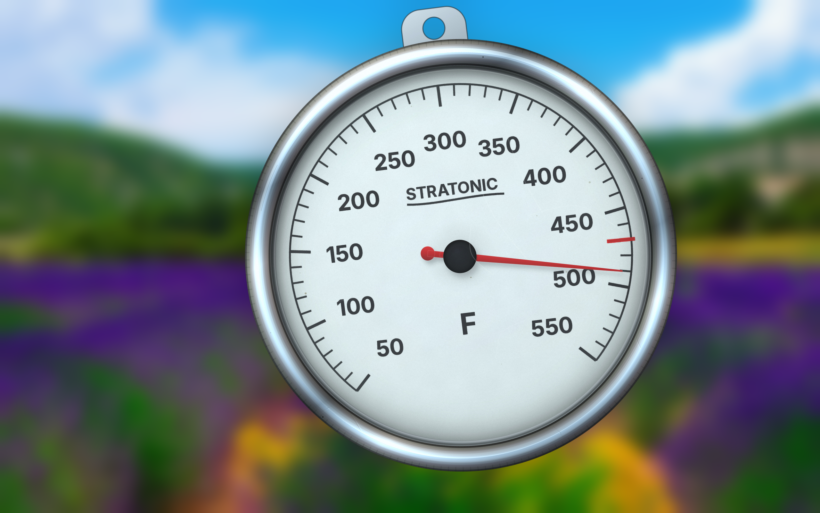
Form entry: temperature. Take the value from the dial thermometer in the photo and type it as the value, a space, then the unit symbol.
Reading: 490 °F
